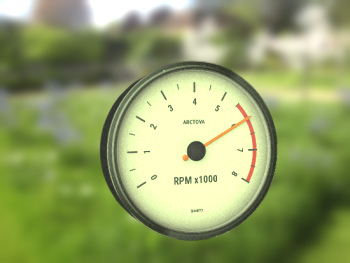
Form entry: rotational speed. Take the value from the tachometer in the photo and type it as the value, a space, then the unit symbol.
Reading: 6000 rpm
